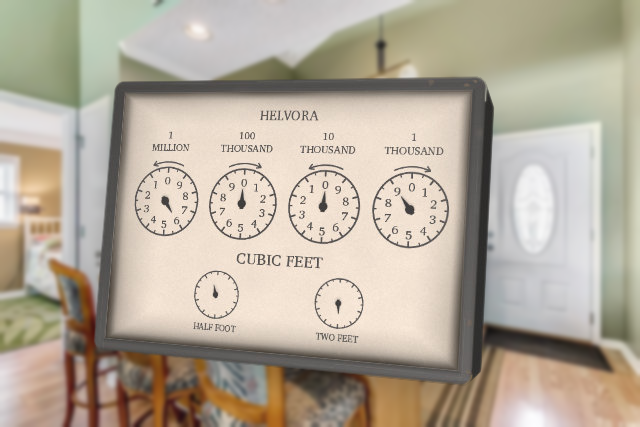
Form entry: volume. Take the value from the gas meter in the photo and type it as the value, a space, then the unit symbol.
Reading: 599900 ft³
